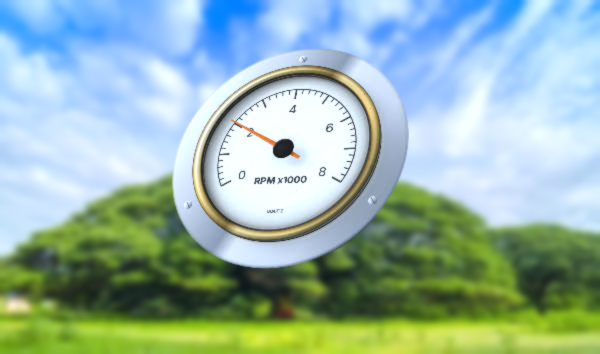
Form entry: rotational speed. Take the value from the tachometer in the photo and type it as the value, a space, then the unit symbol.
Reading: 2000 rpm
